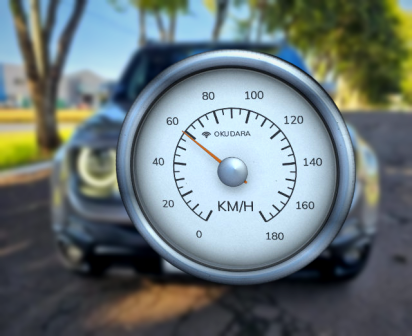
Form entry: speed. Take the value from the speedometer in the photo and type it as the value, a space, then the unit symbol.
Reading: 60 km/h
